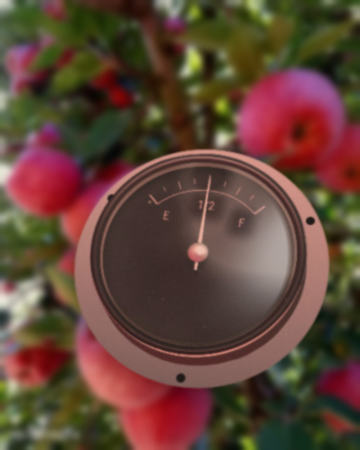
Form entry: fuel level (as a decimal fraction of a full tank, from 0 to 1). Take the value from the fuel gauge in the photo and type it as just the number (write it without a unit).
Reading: 0.5
